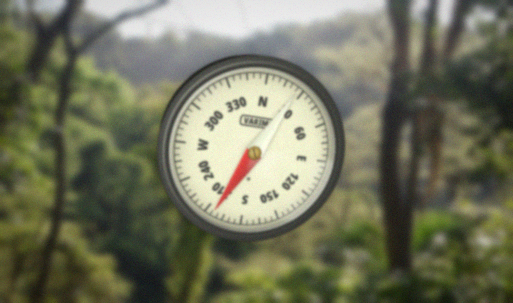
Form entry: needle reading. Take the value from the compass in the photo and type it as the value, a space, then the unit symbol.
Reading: 205 °
